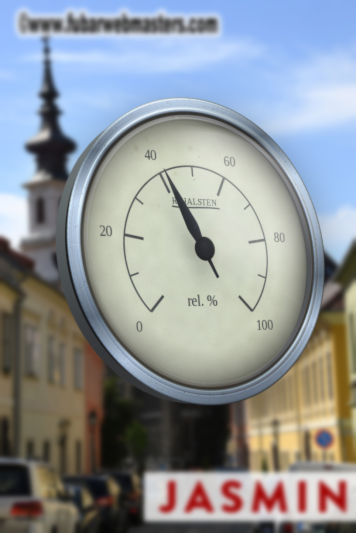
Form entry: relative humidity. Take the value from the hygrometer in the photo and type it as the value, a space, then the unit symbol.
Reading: 40 %
